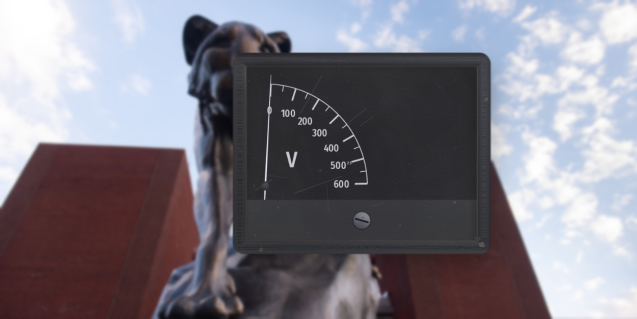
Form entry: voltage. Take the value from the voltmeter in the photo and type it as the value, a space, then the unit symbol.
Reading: 0 V
